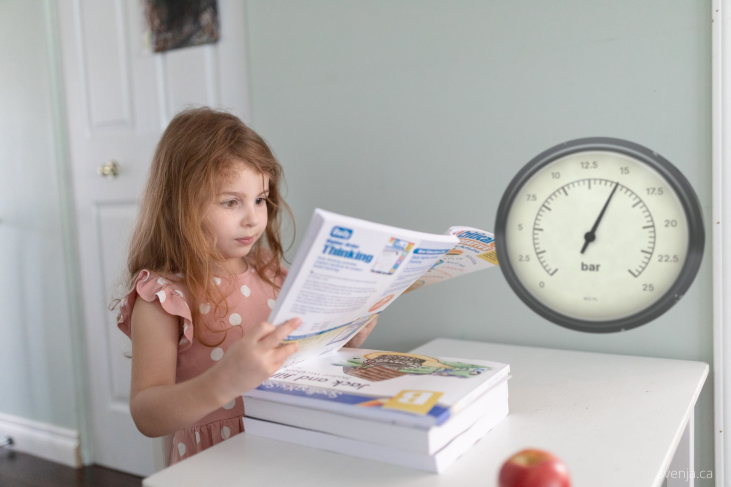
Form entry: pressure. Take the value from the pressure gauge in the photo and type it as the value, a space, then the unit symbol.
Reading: 15 bar
